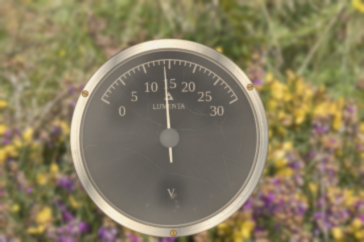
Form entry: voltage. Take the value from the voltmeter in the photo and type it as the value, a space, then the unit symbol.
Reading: 14 V
